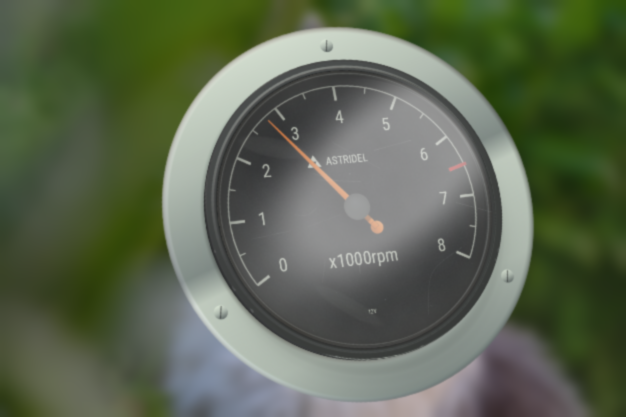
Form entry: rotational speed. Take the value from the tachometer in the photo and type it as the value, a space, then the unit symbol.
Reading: 2750 rpm
